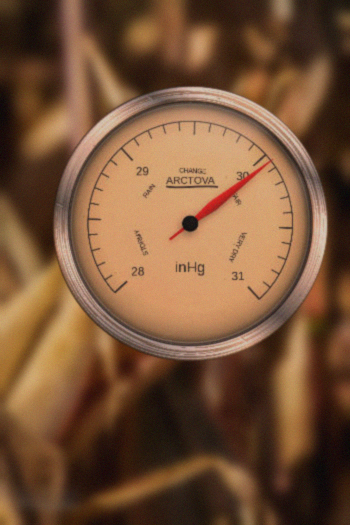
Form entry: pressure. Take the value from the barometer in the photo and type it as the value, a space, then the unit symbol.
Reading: 30.05 inHg
